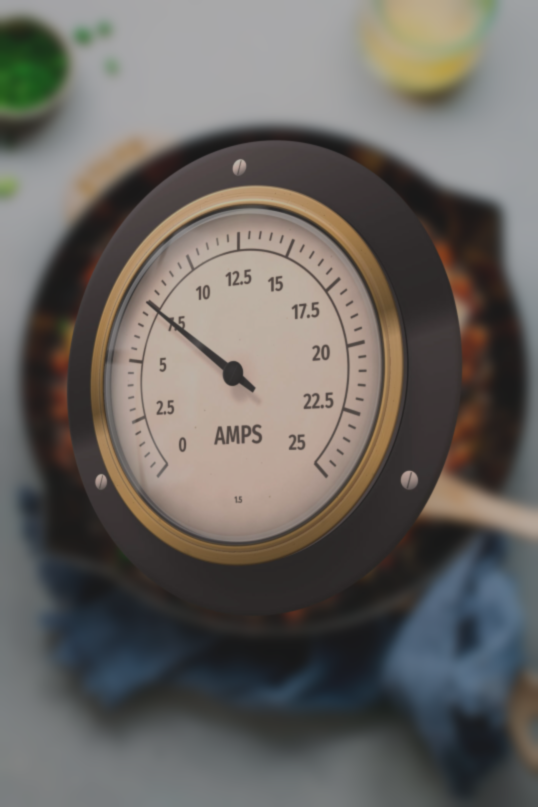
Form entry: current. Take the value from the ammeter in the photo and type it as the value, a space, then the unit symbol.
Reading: 7.5 A
